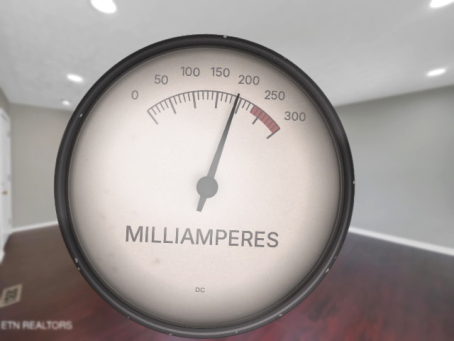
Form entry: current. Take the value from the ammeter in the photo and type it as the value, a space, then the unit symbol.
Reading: 190 mA
